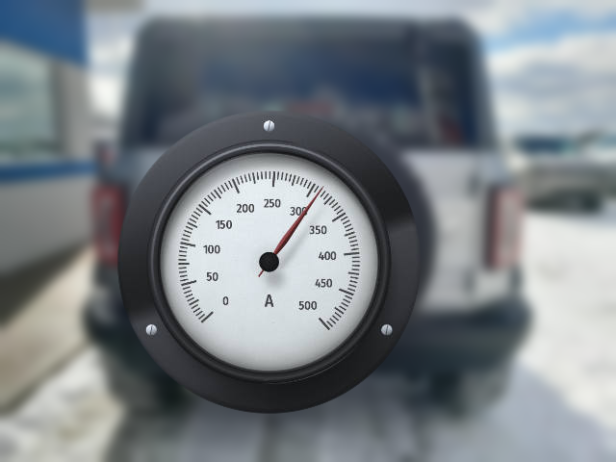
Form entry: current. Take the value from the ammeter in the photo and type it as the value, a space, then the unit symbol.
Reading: 310 A
